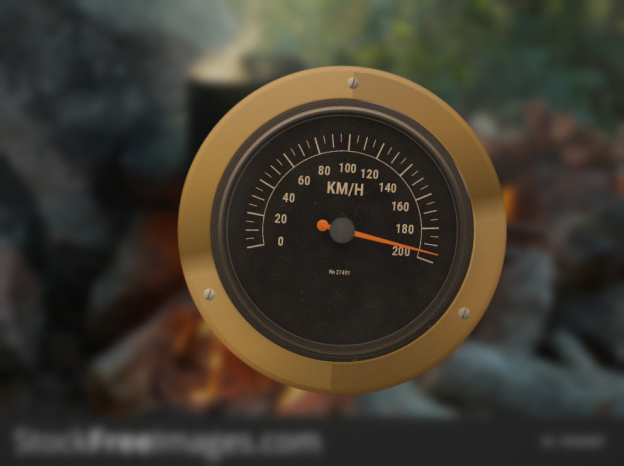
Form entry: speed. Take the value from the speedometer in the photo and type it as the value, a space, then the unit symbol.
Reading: 195 km/h
